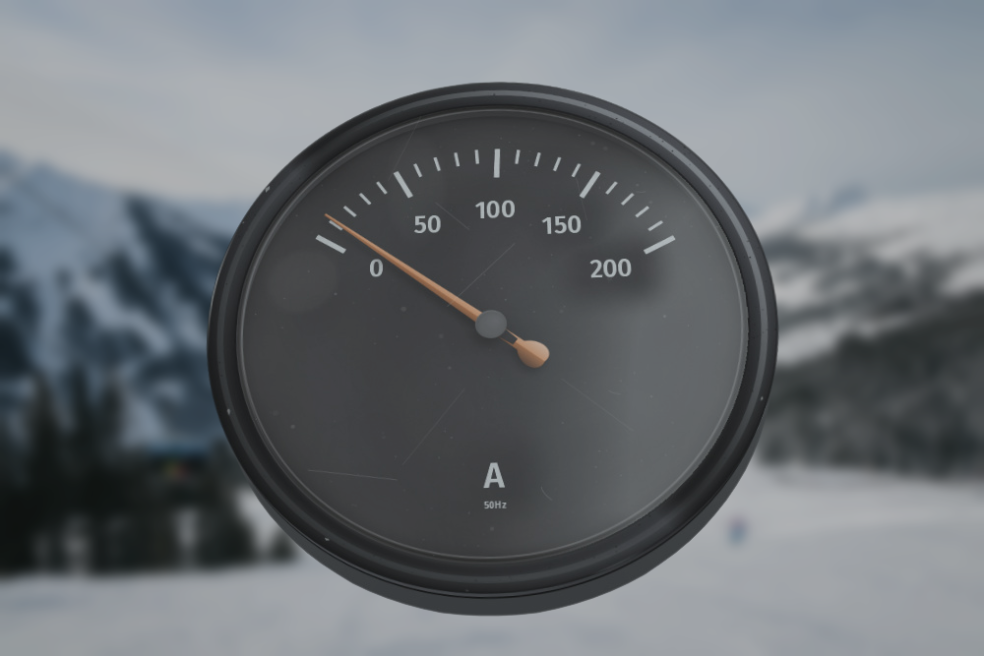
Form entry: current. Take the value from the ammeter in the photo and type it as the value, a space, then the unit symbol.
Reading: 10 A
